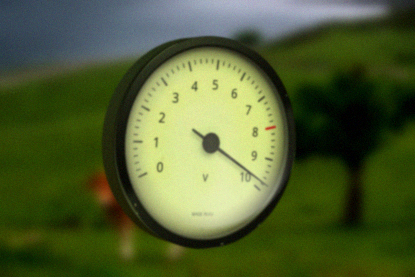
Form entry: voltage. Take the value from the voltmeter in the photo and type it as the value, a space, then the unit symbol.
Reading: 9.8 V
